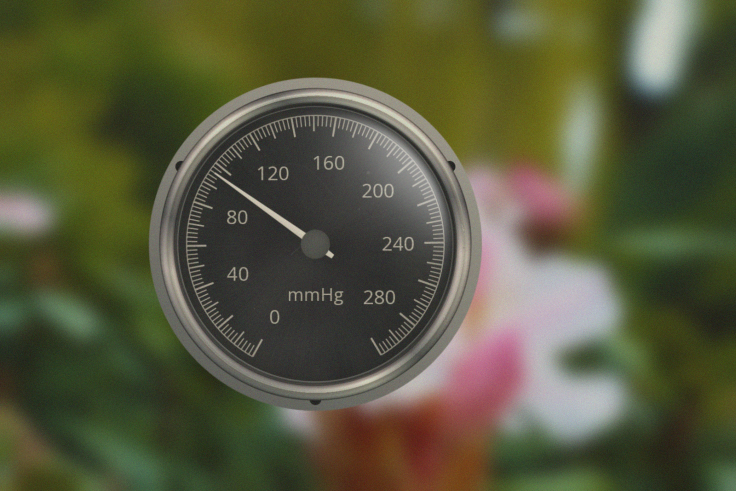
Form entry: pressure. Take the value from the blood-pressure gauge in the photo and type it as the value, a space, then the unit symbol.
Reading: 96 mmHg
